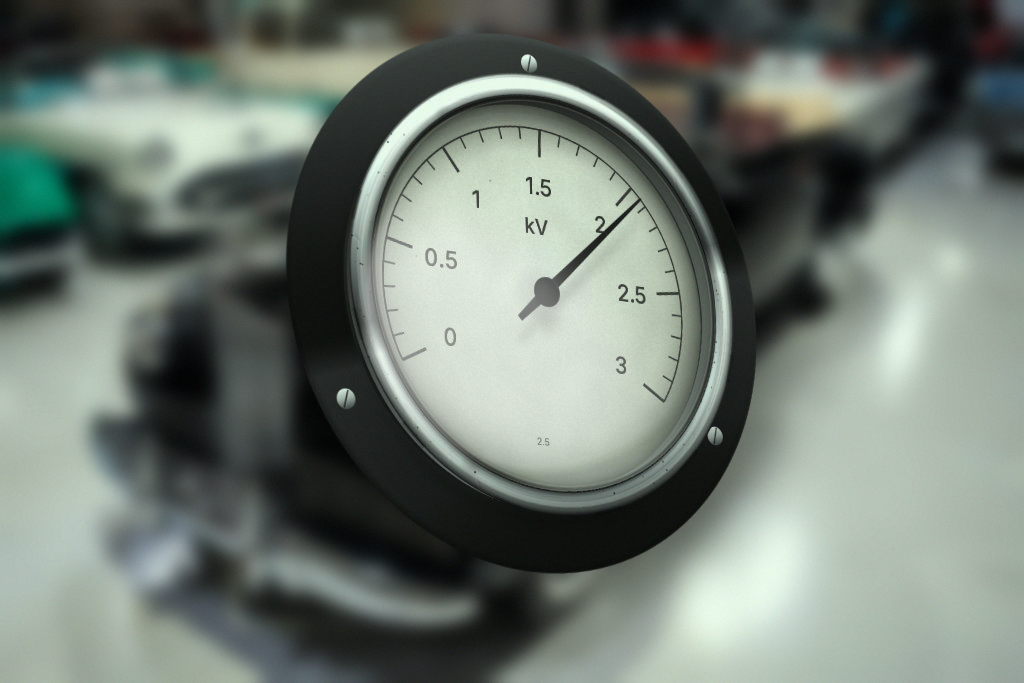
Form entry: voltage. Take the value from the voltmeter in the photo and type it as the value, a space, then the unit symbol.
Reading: 2.05 kV
